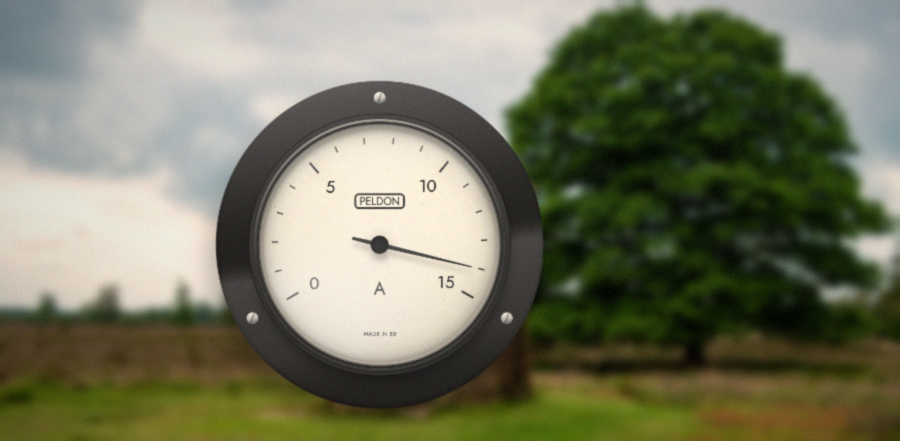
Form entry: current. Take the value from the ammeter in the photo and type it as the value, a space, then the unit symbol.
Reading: 14 A
